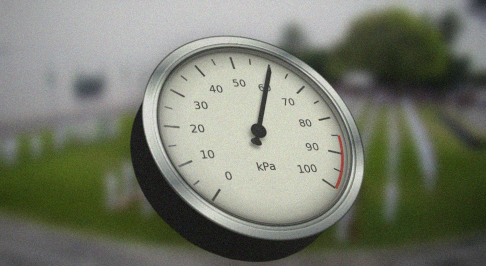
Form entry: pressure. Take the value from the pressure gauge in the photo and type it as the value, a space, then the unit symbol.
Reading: 60 kPa
